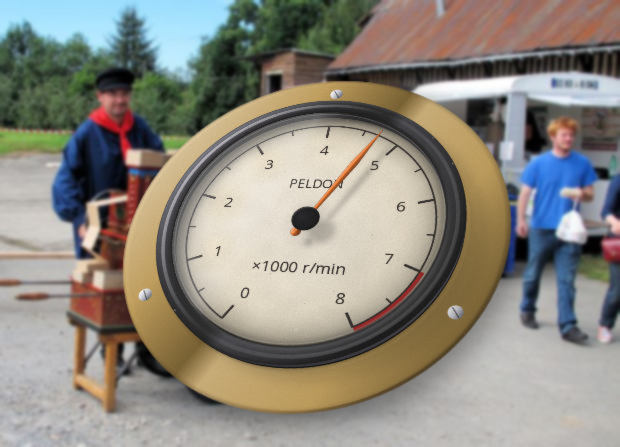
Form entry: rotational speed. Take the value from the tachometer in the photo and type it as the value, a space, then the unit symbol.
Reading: 4750 rpm
